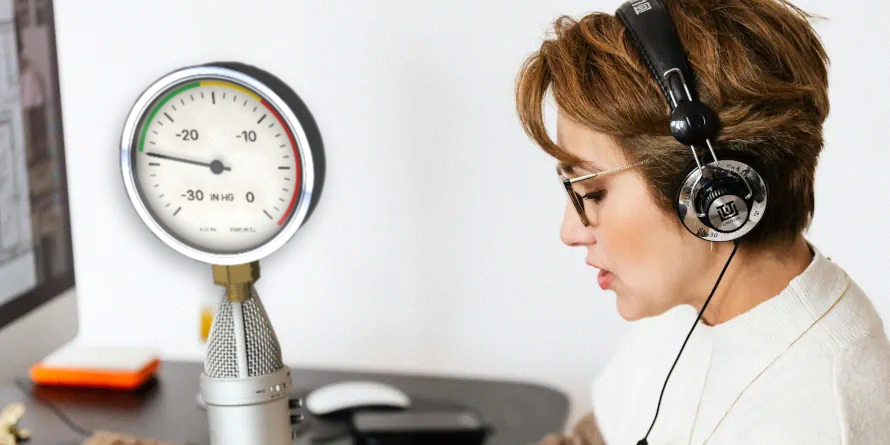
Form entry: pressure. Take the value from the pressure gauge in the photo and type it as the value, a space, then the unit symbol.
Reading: -24 inHg
